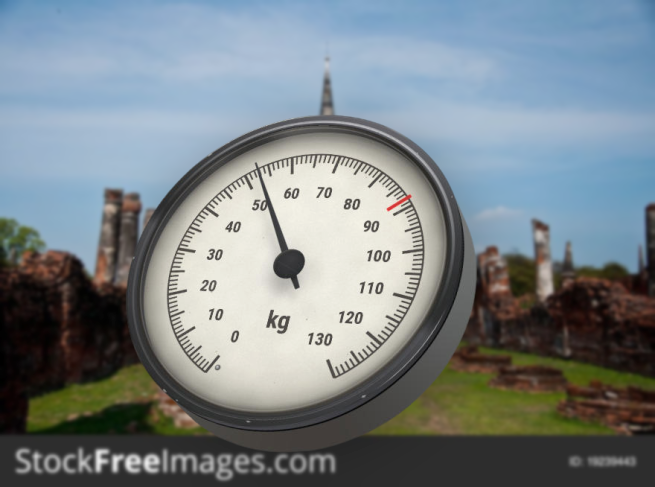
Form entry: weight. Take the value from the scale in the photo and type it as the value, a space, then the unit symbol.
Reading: 53 kg
